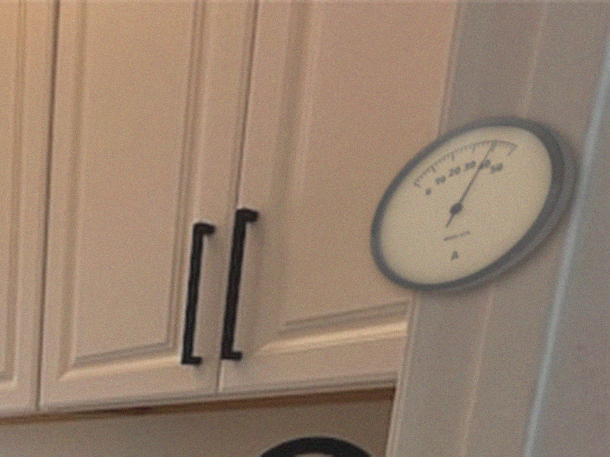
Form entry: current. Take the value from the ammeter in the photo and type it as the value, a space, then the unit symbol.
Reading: 40 A
